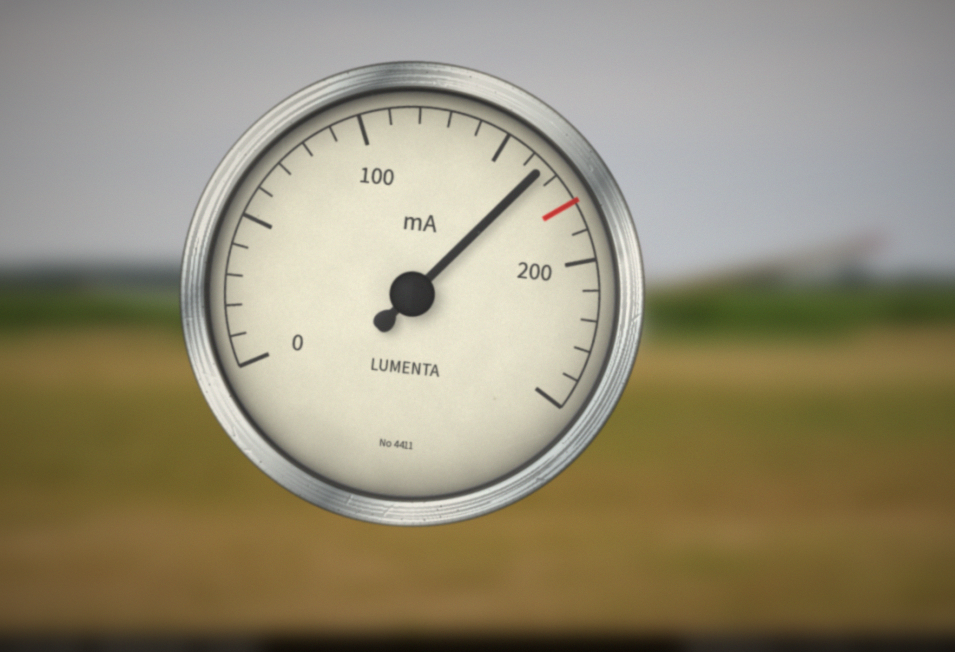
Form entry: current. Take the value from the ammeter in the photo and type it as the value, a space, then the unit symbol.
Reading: 165 mA
